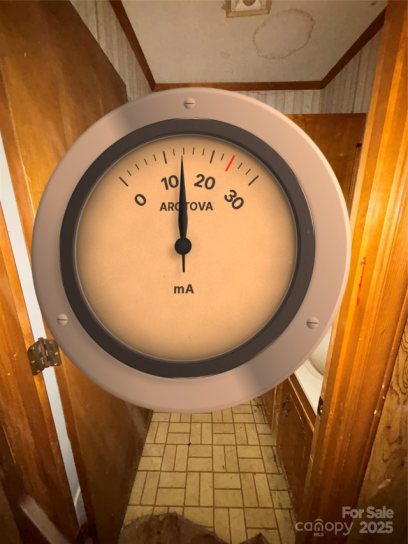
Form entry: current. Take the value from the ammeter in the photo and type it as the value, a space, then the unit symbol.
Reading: 14 mA
